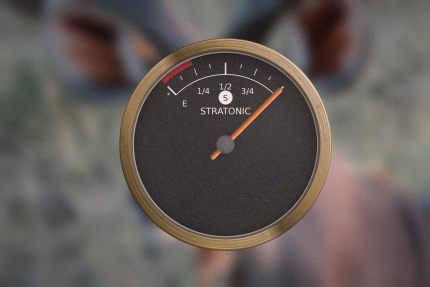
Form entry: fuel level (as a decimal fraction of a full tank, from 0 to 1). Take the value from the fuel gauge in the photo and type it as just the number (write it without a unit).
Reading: 1
